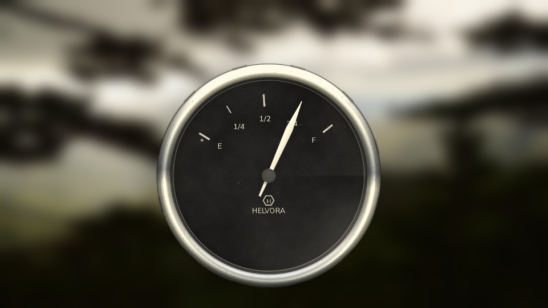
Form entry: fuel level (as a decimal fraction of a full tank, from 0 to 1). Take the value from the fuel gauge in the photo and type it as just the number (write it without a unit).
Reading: 0.75
